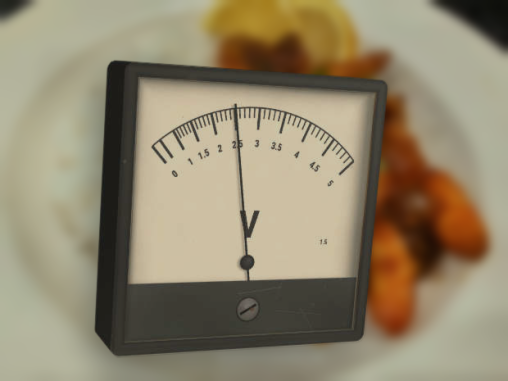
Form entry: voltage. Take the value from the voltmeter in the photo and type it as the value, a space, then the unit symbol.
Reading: 2.5 V
